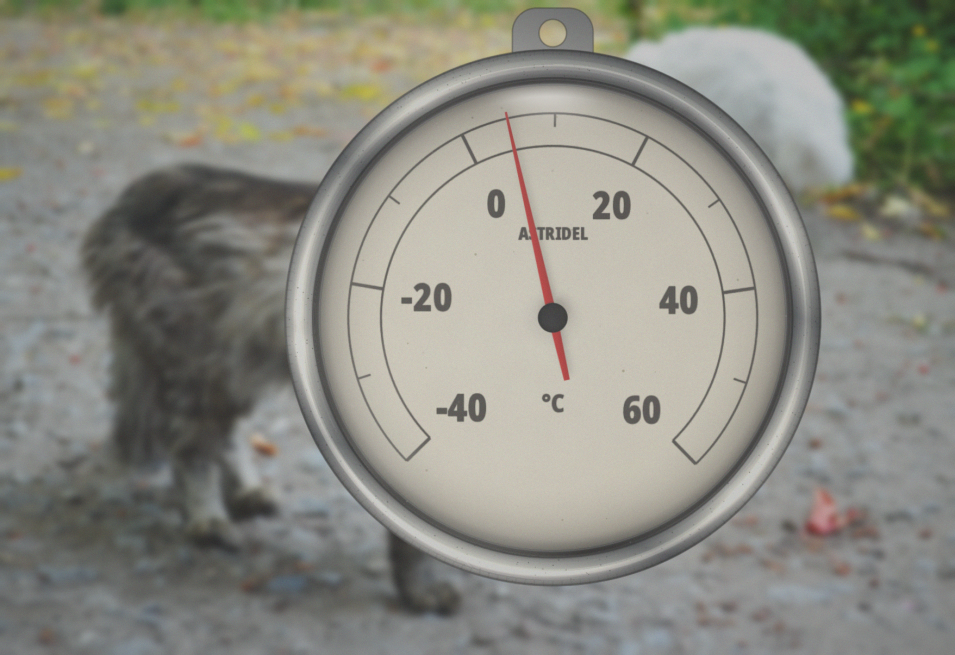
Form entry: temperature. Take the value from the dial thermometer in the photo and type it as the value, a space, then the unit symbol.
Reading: 5 °C
